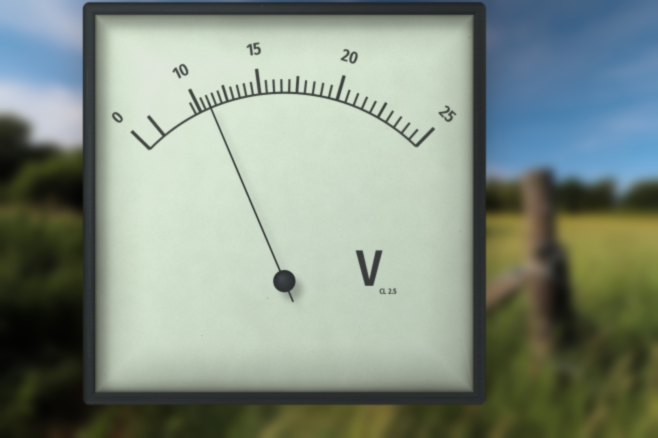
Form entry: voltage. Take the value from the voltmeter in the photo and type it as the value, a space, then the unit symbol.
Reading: 11 V
